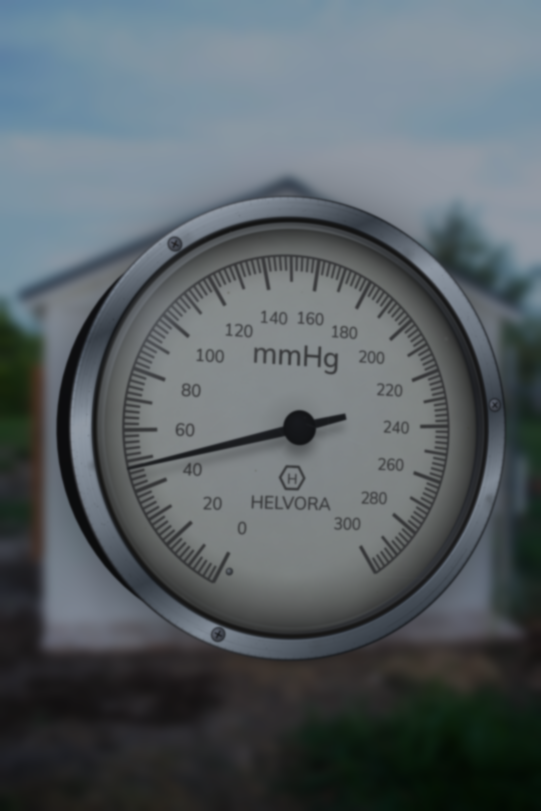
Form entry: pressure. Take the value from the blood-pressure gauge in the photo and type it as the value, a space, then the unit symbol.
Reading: 48 mmHg
